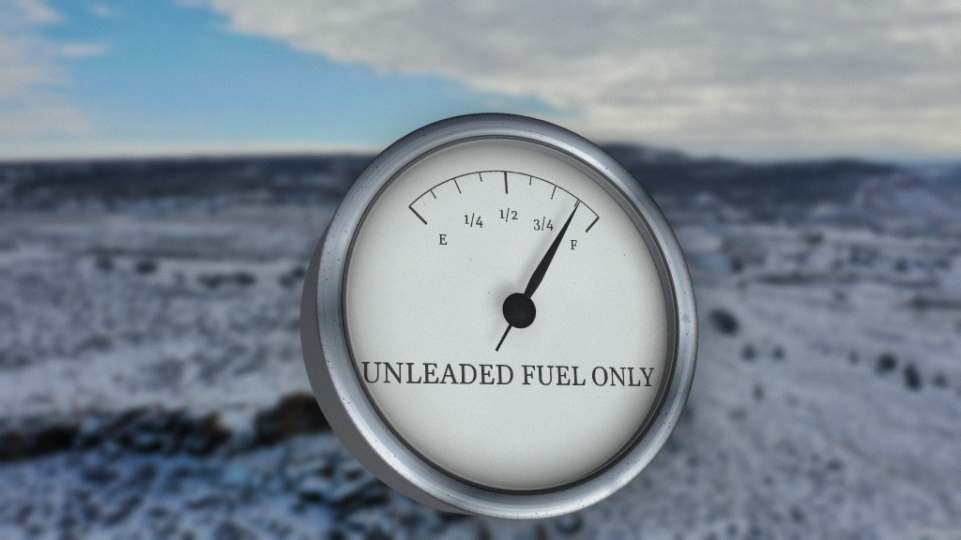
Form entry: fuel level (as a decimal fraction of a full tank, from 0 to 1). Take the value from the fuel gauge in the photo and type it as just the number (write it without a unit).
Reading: 0.875
